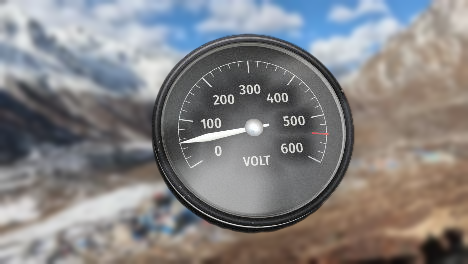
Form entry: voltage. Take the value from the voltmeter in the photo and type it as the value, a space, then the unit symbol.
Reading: 50 V
